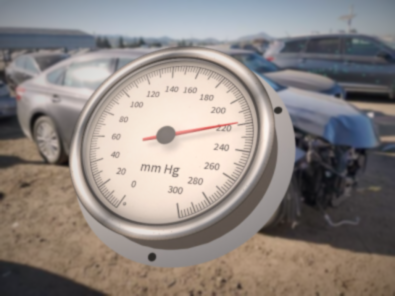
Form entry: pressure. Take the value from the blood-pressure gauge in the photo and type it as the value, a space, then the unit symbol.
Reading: 220 mmHg
